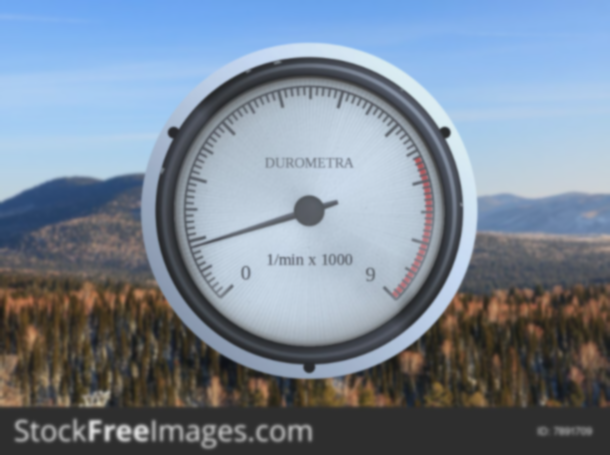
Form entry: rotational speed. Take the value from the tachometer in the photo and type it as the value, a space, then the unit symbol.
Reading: 900 rpm
